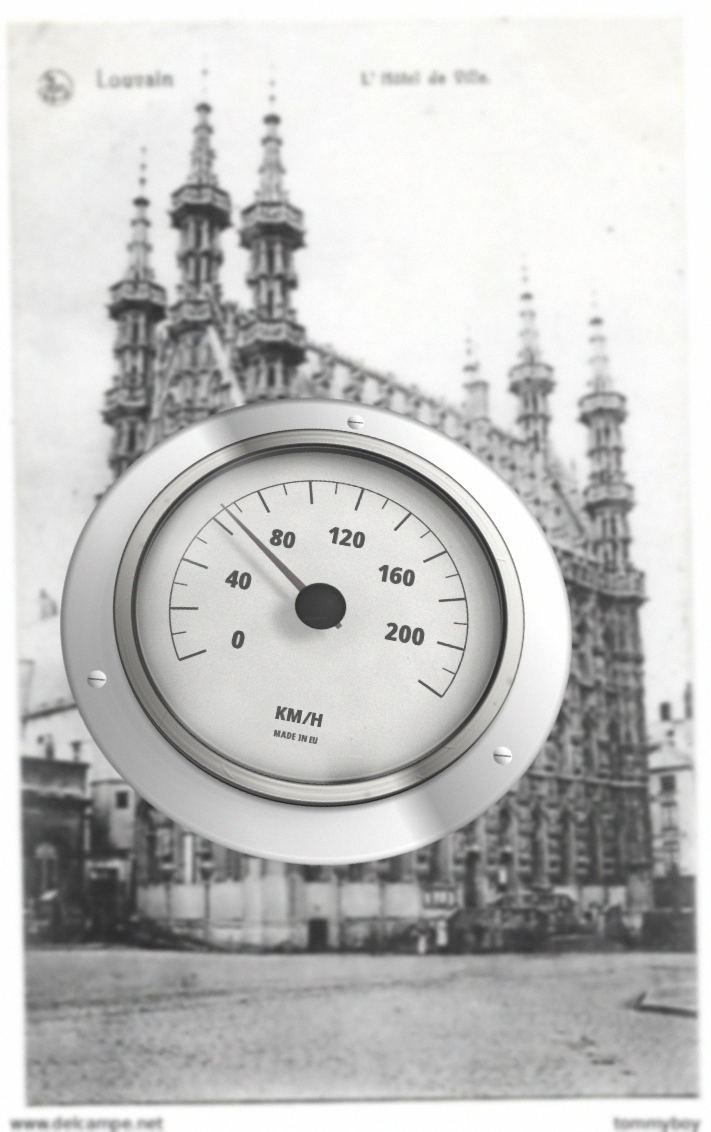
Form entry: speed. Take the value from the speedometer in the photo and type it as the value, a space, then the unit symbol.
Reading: 65 km/h
